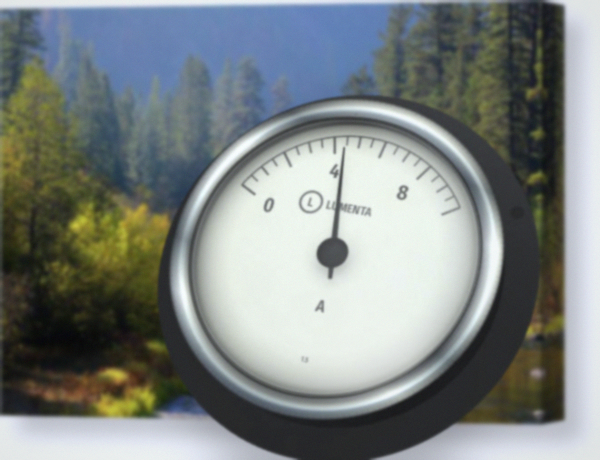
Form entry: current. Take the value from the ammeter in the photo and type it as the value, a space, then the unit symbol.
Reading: 4.5 A
